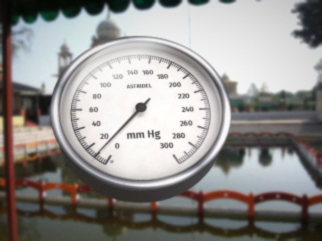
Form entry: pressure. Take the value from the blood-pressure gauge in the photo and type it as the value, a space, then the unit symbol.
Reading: 10 mmHg
